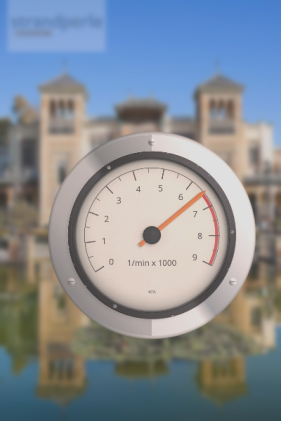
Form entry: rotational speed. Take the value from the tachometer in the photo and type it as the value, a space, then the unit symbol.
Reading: 6500 rpm
